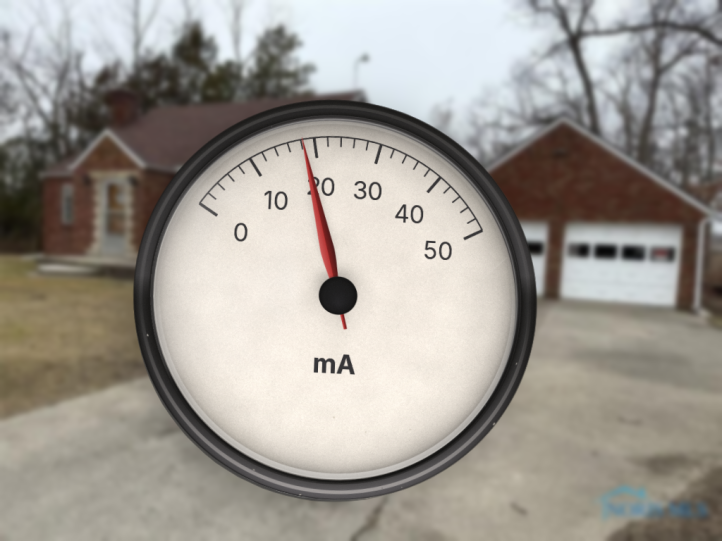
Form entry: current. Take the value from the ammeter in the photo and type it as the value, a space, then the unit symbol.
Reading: 18 mA
